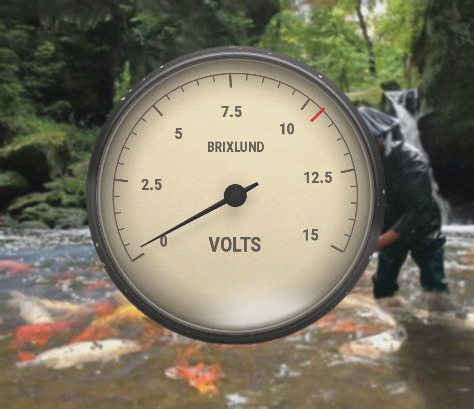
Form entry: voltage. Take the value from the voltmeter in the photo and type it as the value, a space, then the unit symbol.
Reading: 0.25 V
